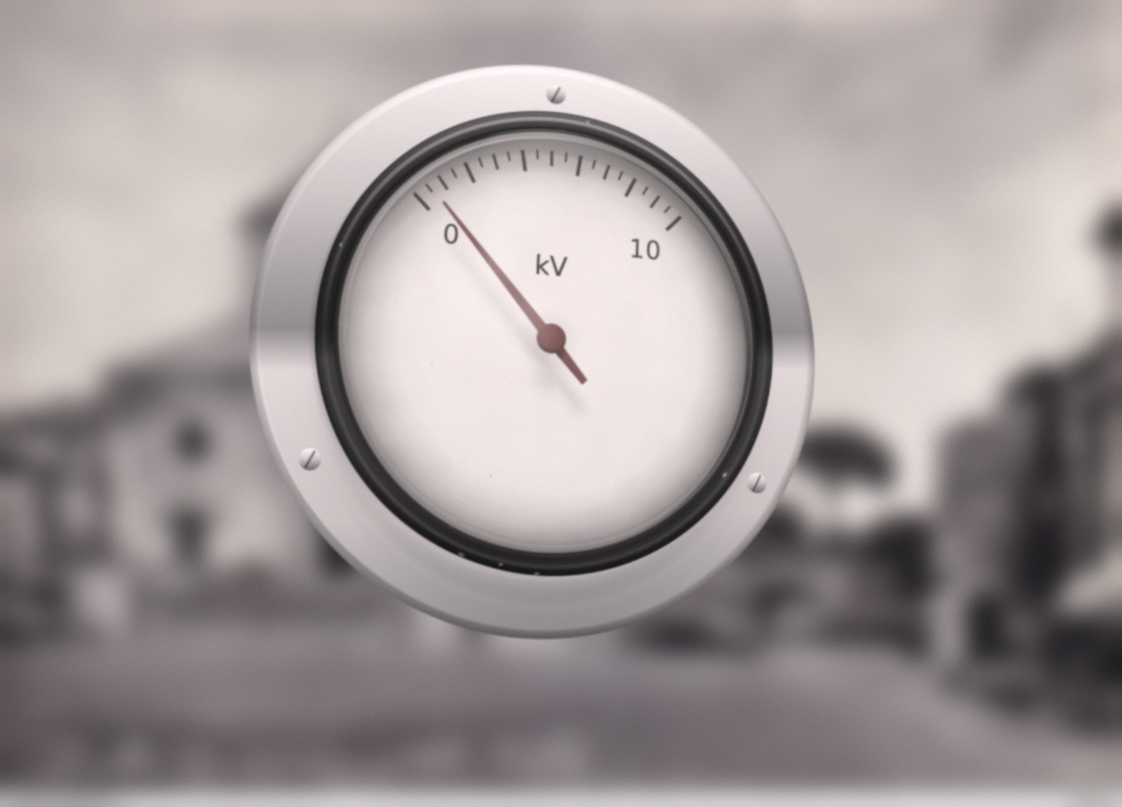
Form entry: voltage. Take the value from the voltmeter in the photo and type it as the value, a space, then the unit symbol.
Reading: 0.5 kV
